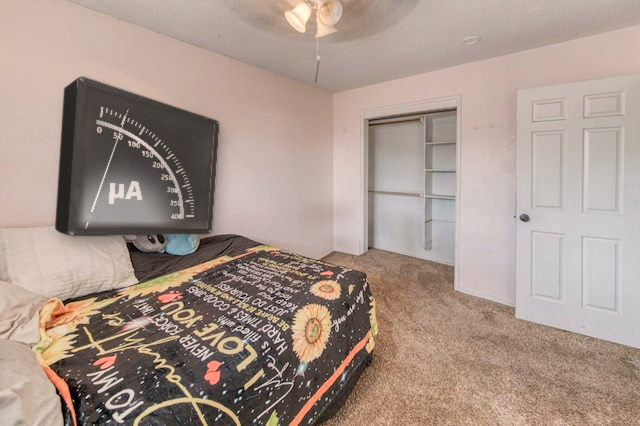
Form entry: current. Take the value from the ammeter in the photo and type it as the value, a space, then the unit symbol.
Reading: 50 µA
